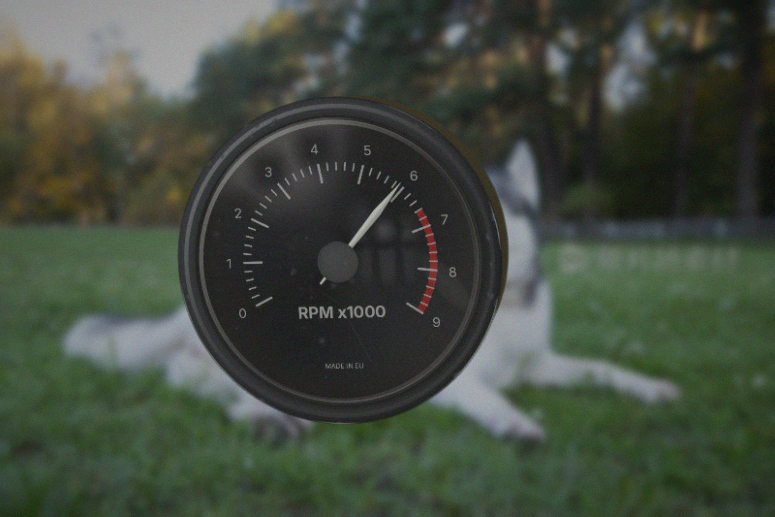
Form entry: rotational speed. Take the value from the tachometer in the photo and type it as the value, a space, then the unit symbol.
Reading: 5900 rpm
